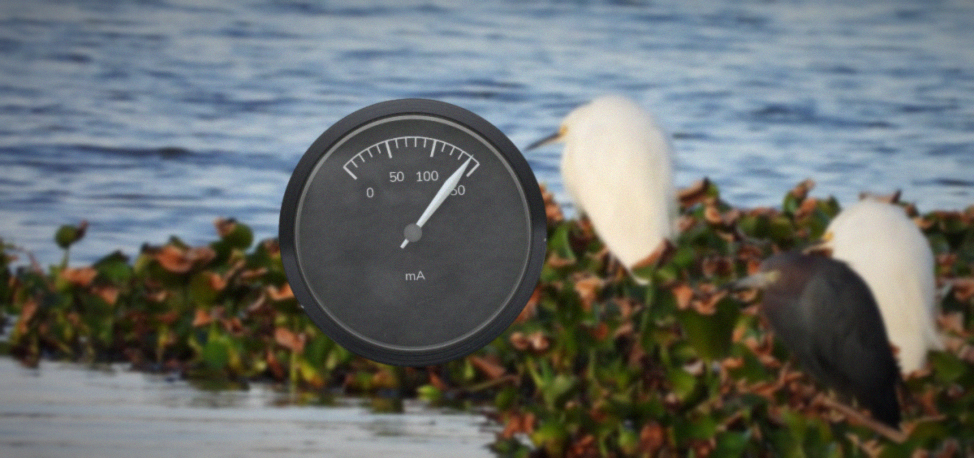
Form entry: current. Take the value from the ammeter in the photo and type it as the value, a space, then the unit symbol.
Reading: 140 mA
